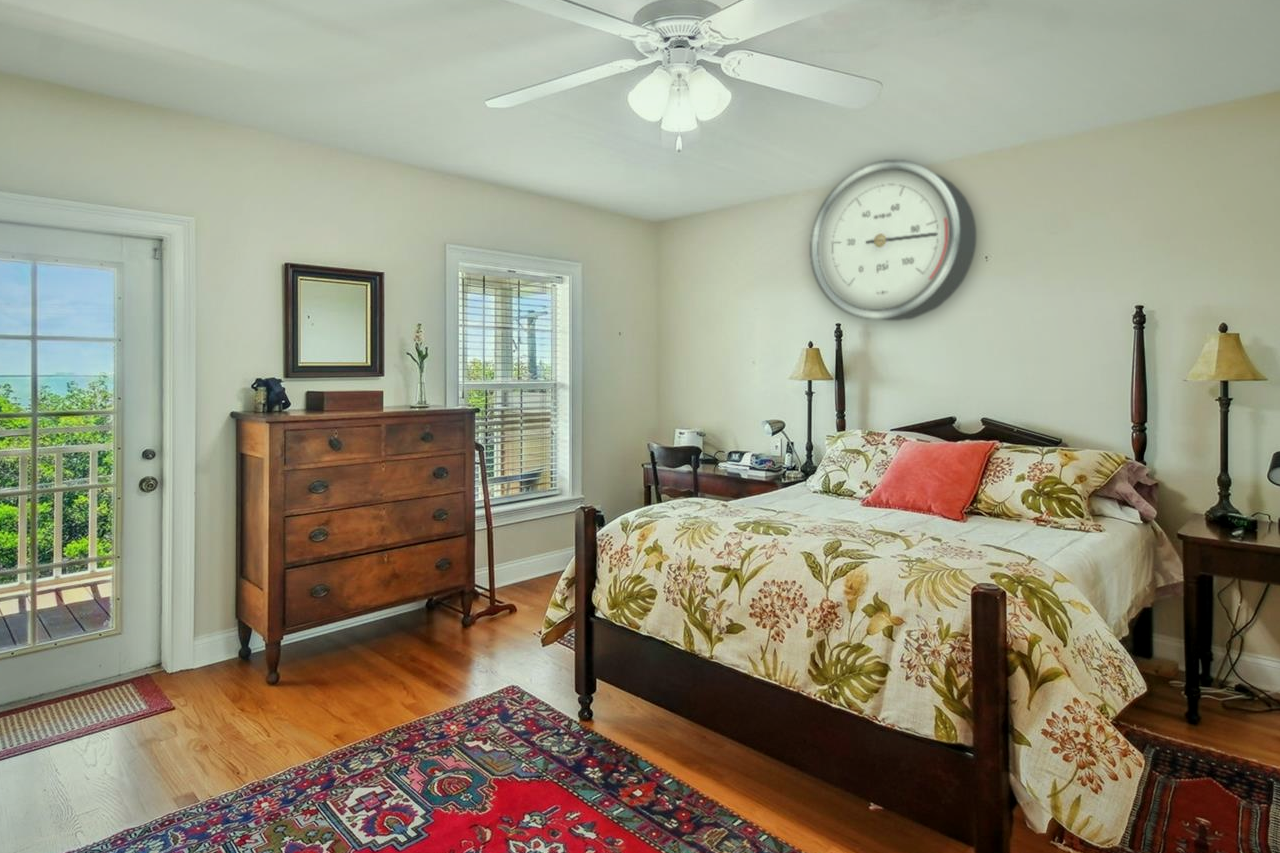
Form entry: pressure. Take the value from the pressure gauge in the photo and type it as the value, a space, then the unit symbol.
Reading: 85 psi
